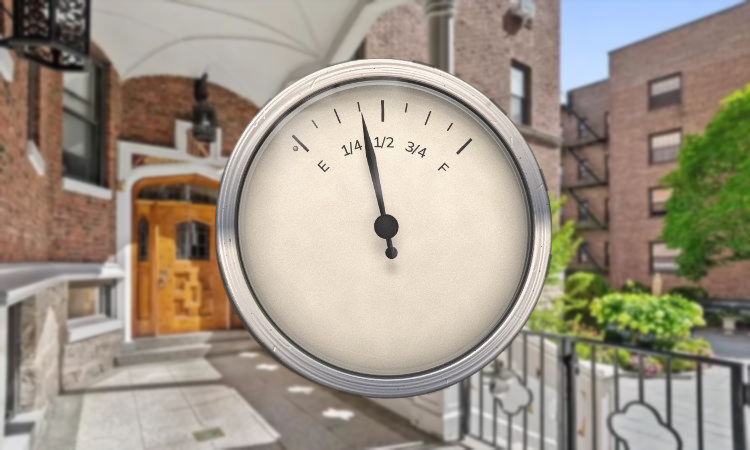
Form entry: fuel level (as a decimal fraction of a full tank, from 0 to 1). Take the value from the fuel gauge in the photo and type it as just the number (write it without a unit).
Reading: 0.375
